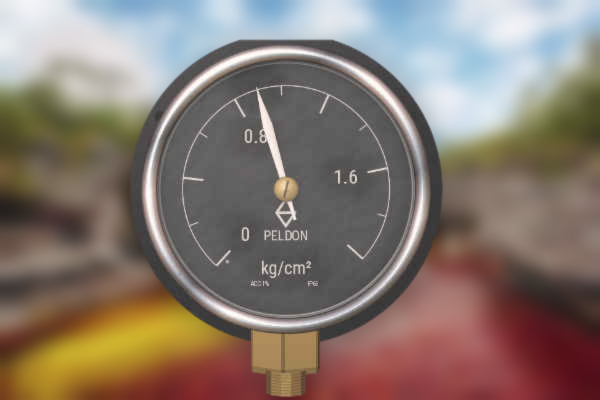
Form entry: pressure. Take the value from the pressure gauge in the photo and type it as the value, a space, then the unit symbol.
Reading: 0.9 kg/cm²
